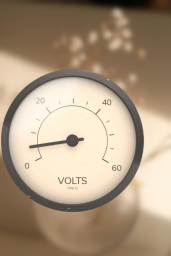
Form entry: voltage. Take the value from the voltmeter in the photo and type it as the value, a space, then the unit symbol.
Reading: 5 V
